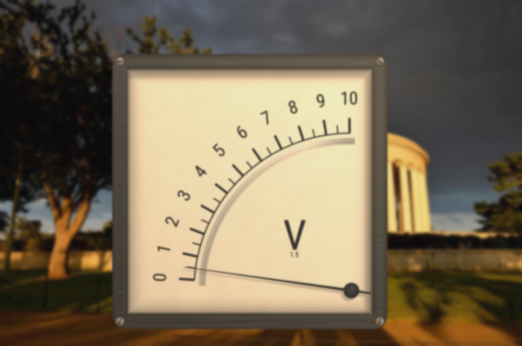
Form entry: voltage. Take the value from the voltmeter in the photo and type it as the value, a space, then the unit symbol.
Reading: 0.5 V
